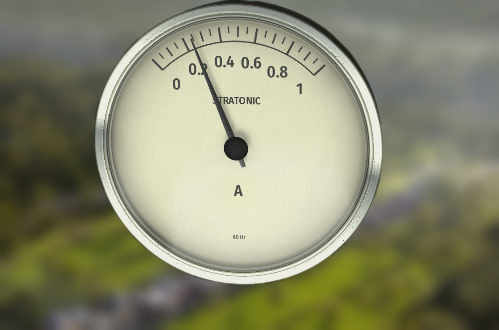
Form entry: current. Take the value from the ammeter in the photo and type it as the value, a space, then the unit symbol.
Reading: 0.25 A
